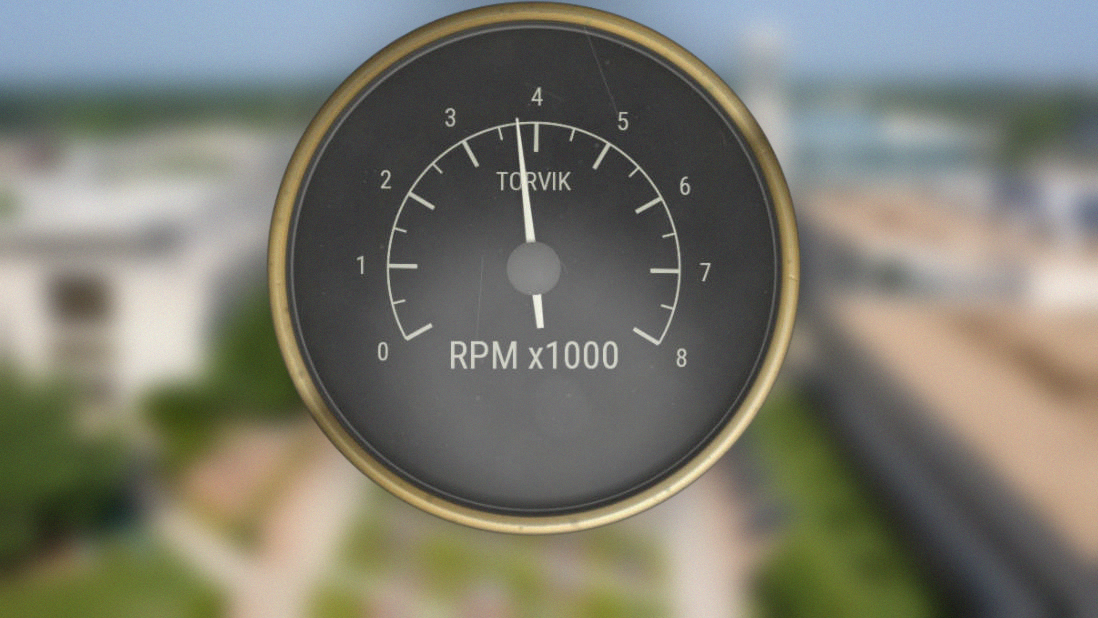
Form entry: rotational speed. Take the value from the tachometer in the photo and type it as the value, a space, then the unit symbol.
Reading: 3750 rpm
